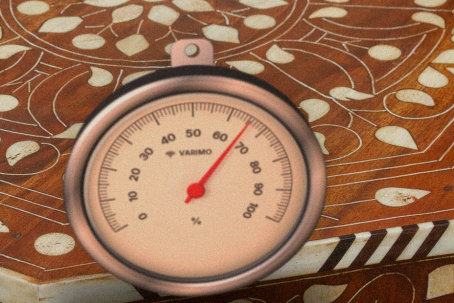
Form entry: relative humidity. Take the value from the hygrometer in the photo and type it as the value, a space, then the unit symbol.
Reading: 65 %
